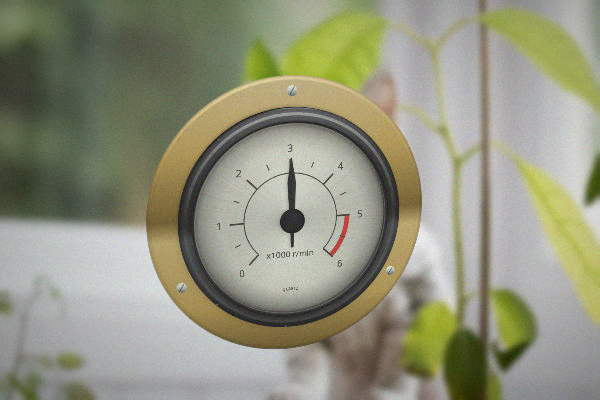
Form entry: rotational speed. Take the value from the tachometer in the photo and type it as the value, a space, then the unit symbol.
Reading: 3000 rpm
